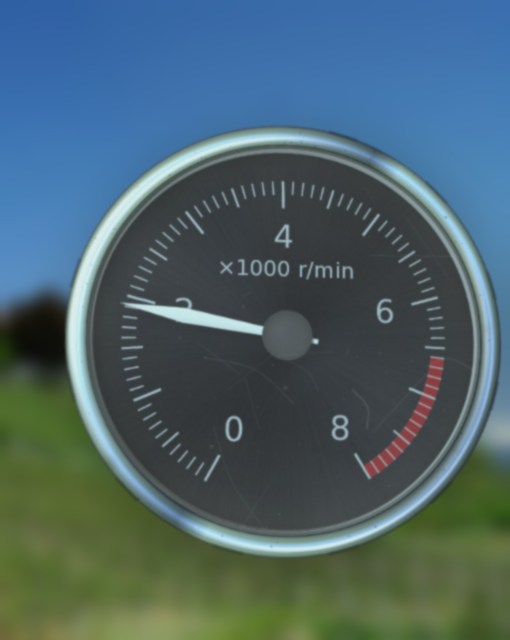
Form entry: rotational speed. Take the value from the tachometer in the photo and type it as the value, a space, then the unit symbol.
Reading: 1900 rpm
